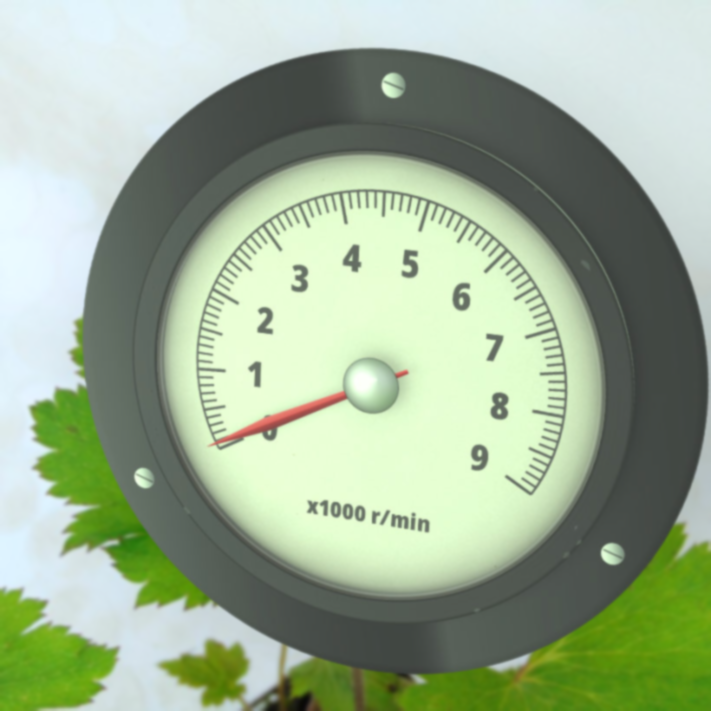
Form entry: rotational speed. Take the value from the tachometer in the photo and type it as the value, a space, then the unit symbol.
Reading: 100 rpm
